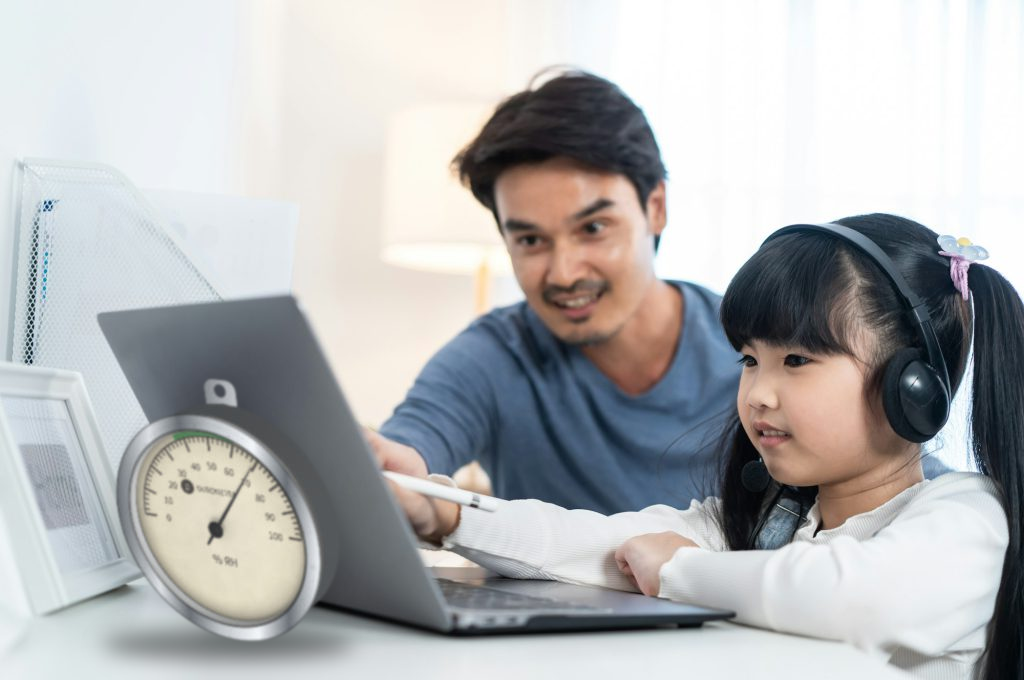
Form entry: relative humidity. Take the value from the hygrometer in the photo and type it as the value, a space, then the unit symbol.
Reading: 70 %
